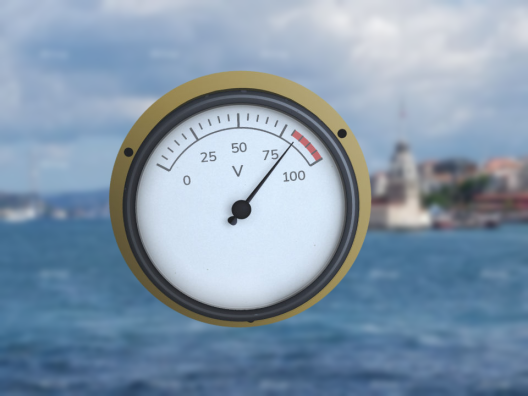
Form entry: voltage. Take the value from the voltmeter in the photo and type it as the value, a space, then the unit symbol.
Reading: 82.5 V
